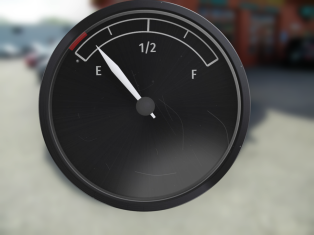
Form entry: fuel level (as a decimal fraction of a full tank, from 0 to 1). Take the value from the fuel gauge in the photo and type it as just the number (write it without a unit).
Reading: 0.125
